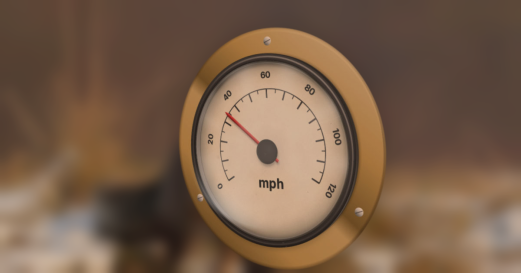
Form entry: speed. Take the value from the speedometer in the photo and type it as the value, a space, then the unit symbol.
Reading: 35 mph
